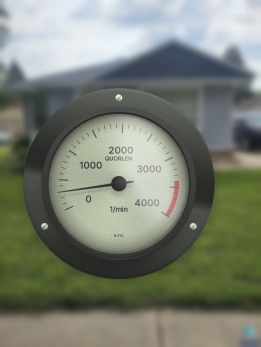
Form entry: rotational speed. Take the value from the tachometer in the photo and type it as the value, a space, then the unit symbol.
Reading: 300 rpm
